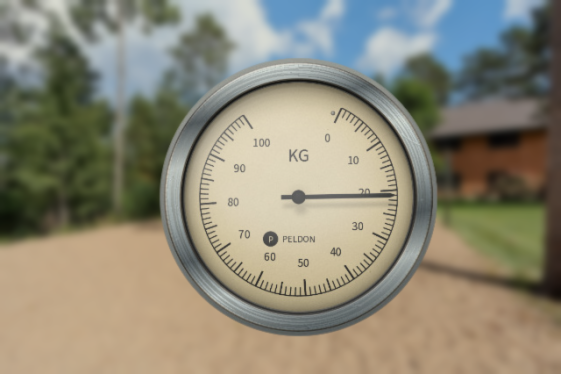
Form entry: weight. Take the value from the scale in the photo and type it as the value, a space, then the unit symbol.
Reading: 21 kg
